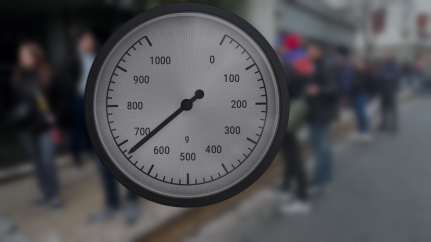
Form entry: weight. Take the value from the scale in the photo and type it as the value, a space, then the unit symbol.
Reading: 670 g
